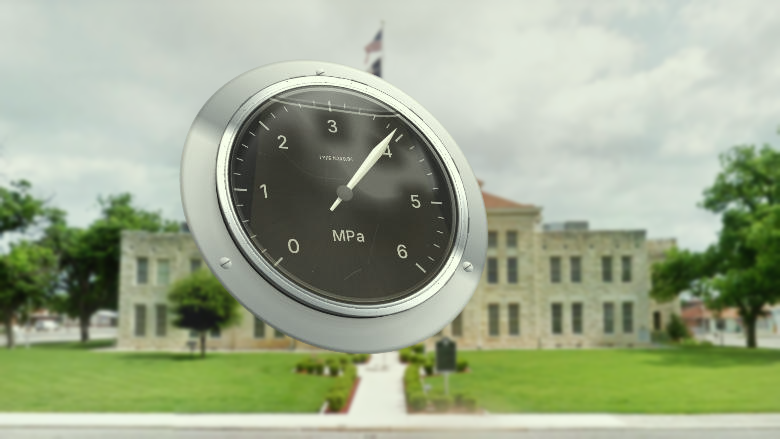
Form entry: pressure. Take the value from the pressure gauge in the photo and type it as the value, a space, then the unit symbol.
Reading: 3.9 MPa
